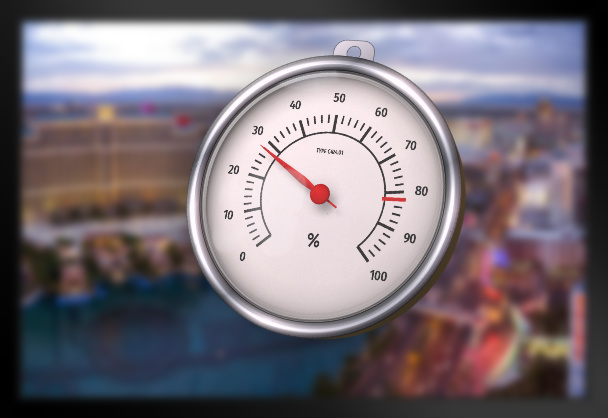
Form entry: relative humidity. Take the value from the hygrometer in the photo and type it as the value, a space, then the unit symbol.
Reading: 28 %
